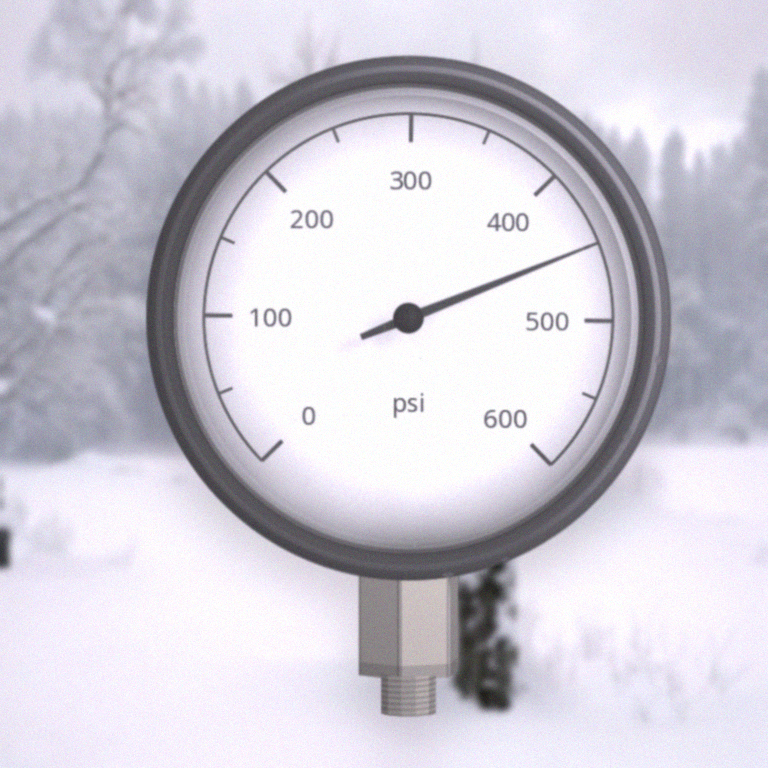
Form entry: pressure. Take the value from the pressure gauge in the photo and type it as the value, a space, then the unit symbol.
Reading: 450 psi
